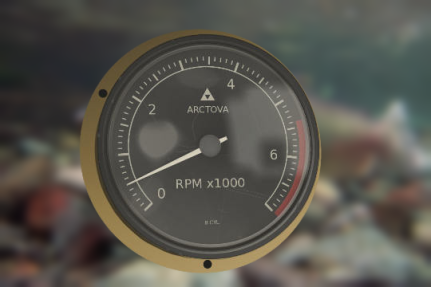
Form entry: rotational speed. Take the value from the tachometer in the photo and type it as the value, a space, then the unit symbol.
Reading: 500 rpm
